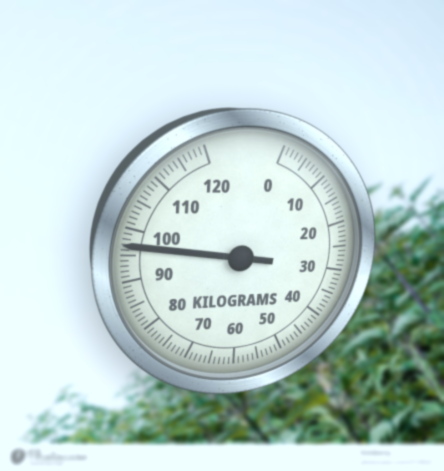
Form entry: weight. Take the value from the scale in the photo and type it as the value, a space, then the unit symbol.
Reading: 97 kg
